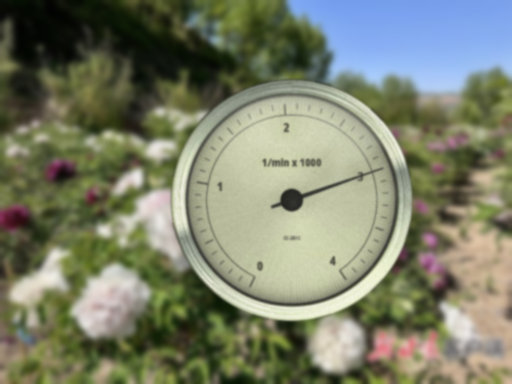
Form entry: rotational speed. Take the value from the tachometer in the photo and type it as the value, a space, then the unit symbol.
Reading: 3000 rpm
